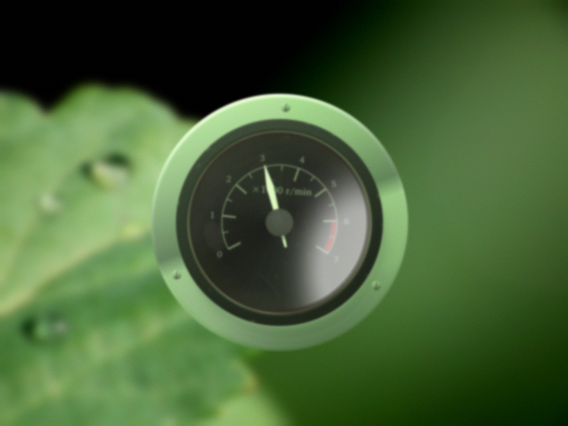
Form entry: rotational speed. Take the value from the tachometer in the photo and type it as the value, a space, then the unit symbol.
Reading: 3000 rpm
